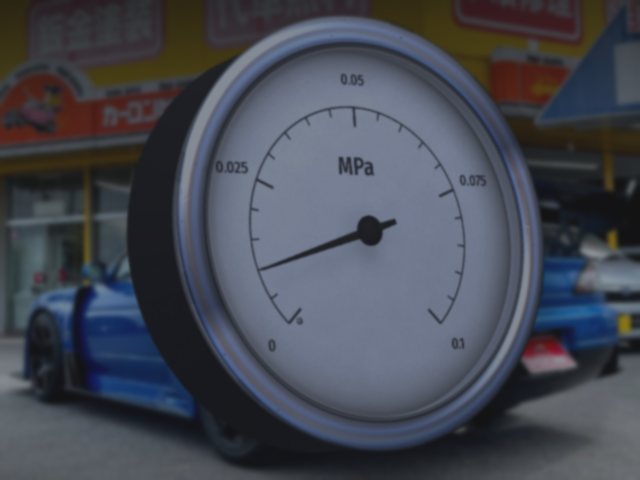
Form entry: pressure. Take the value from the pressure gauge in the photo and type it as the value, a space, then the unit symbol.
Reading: 0.01 MPa
